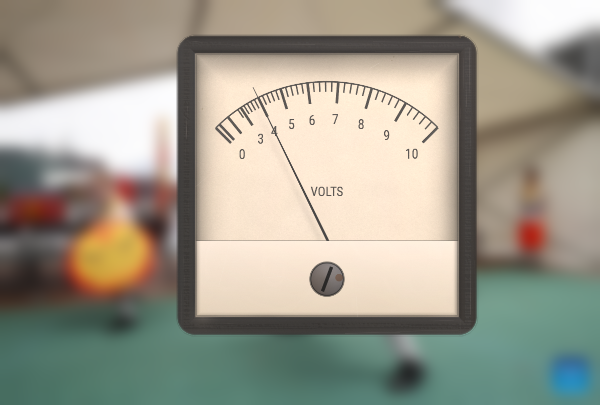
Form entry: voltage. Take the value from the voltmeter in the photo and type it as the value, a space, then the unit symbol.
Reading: 4 V
